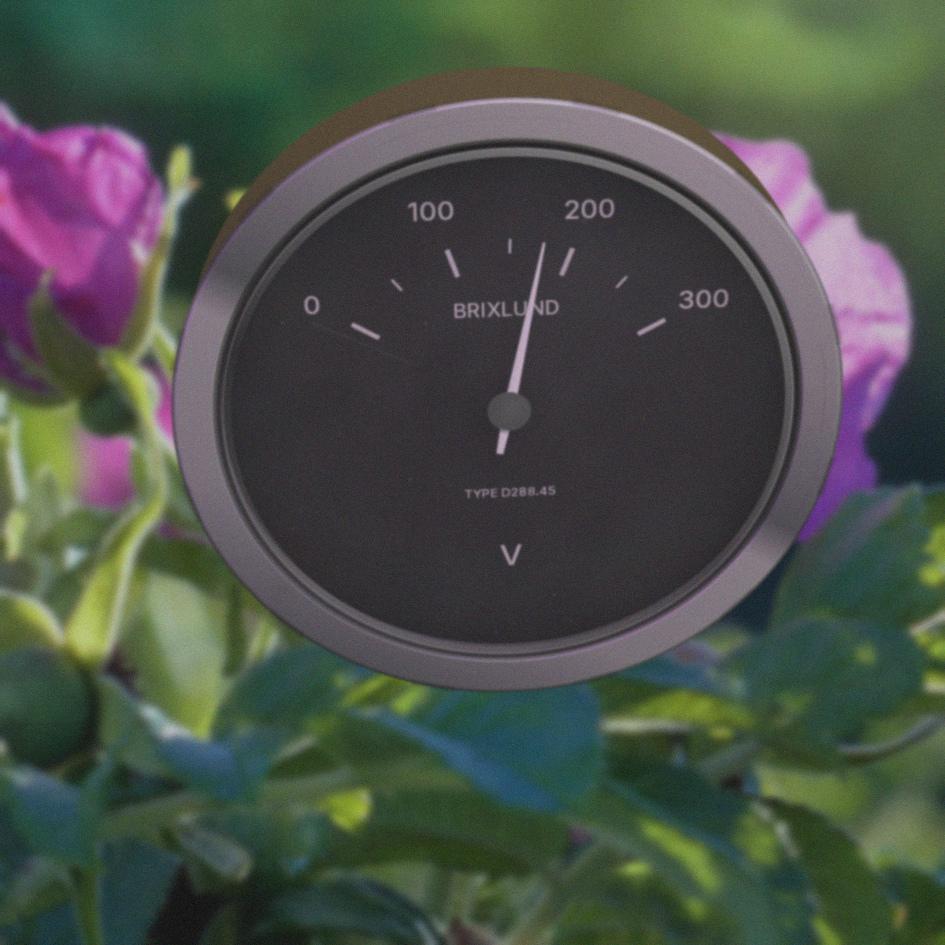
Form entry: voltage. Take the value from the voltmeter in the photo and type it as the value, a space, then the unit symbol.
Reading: 175 V
